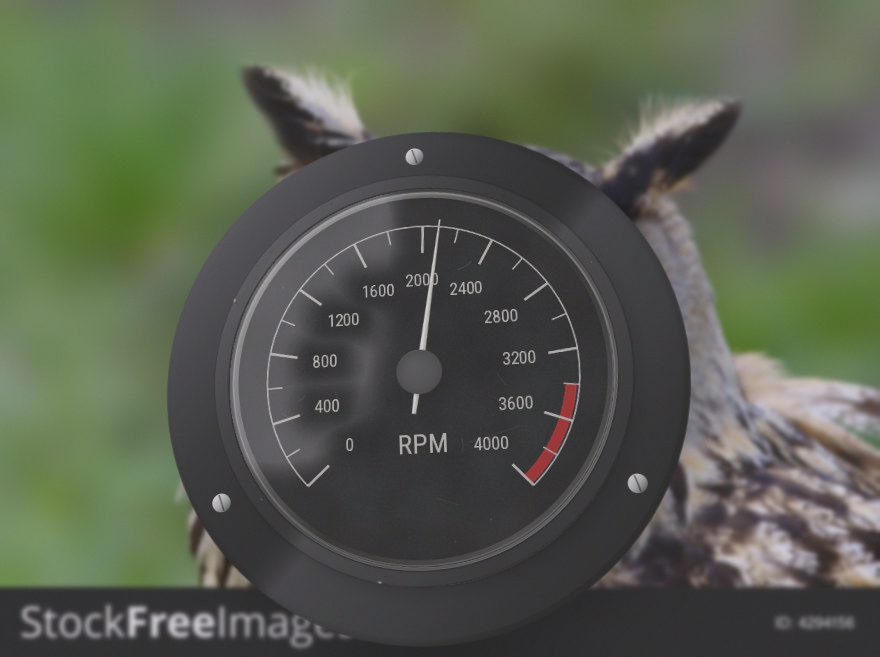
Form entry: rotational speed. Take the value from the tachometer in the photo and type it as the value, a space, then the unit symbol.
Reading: 2100 rpm
